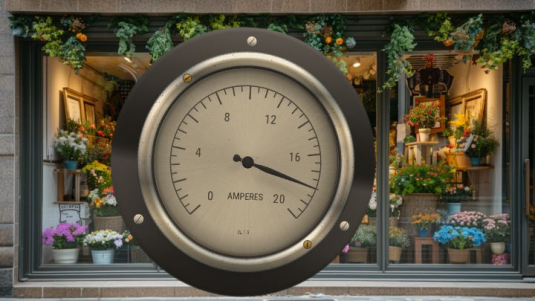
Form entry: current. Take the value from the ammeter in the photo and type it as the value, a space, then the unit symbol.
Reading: 18 A
